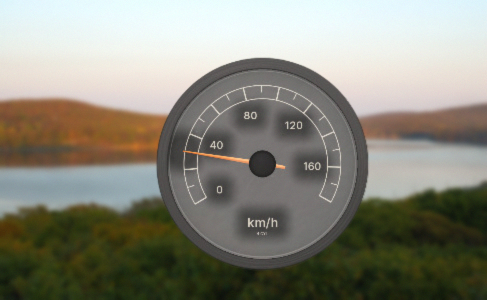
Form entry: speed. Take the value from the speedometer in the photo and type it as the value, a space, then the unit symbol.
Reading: 30 km/h
